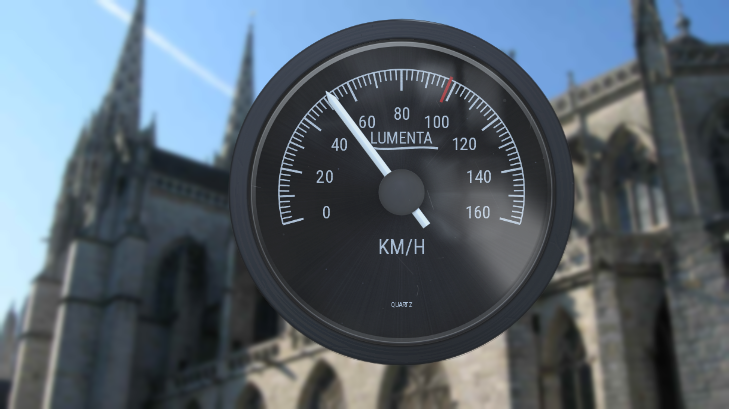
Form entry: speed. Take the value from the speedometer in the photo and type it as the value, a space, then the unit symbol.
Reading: 52 km/h
